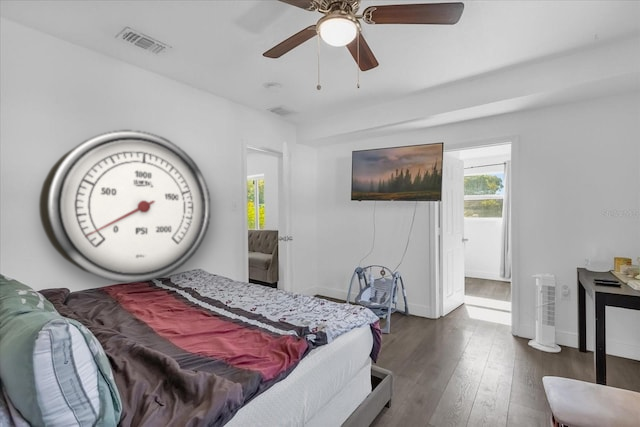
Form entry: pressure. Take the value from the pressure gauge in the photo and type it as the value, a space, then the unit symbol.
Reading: 100 psi
